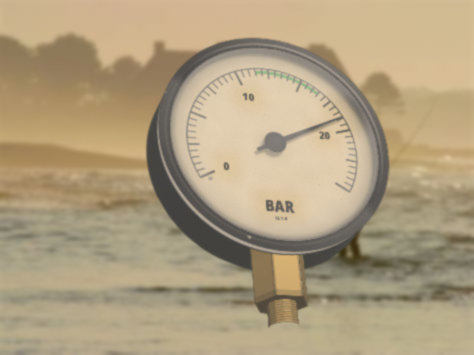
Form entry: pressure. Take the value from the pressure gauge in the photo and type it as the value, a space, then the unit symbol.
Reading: 19 bar
